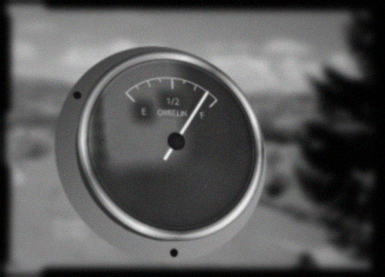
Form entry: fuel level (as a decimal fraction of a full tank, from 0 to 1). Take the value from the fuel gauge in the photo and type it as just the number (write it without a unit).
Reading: 0.875
